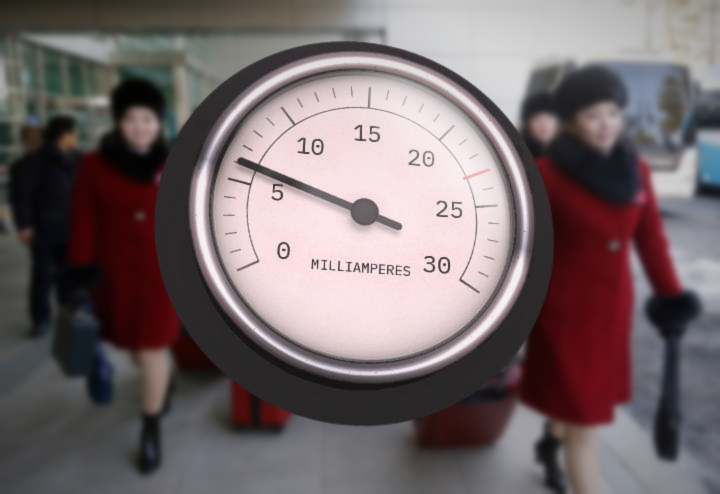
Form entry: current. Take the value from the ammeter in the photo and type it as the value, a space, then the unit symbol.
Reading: 6 mA
